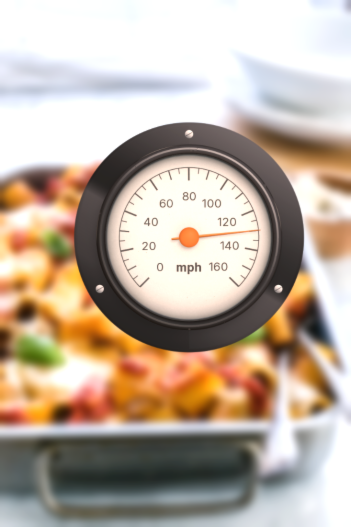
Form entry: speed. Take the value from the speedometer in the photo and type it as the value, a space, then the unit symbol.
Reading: 130 mph
